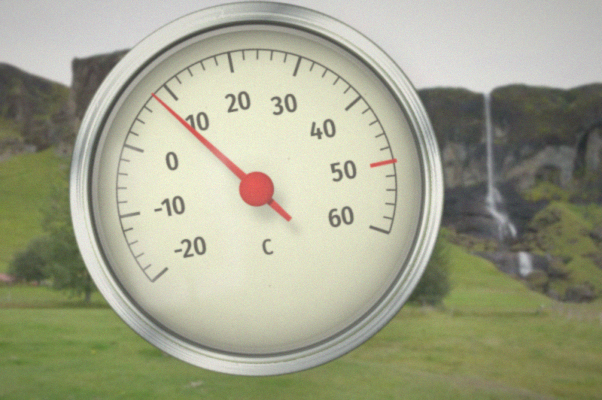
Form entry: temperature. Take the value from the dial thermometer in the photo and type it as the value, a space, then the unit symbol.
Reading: 8 °C
